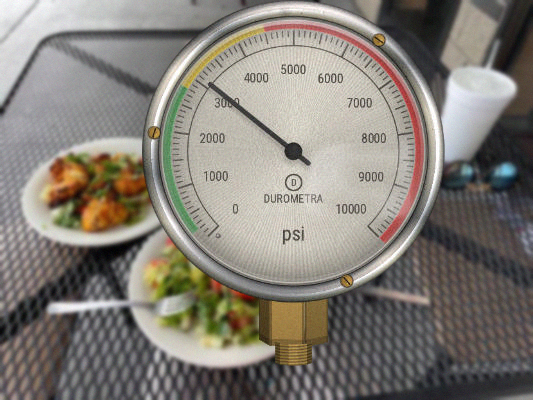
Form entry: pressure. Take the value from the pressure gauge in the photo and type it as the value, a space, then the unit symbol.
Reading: 3100 psi
